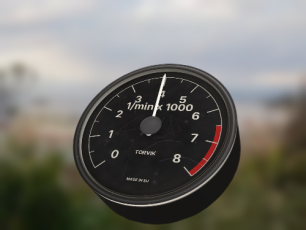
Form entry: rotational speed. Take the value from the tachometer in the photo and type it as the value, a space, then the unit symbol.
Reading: 4000 rpm
